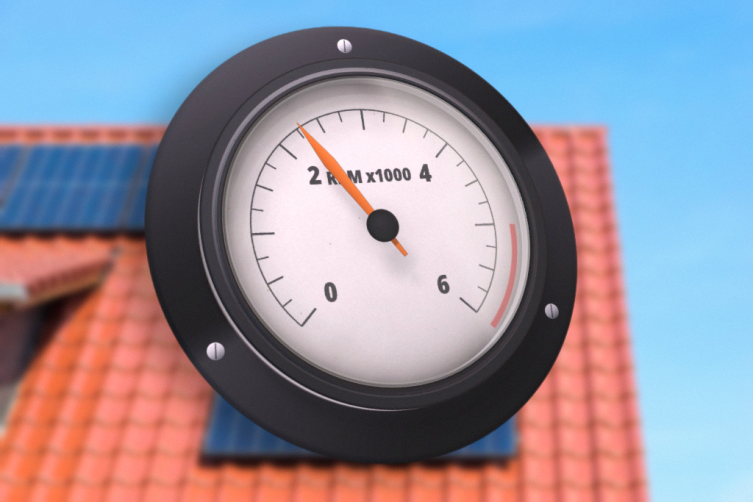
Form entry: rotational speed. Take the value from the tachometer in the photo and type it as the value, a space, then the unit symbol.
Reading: 2250 rpm
